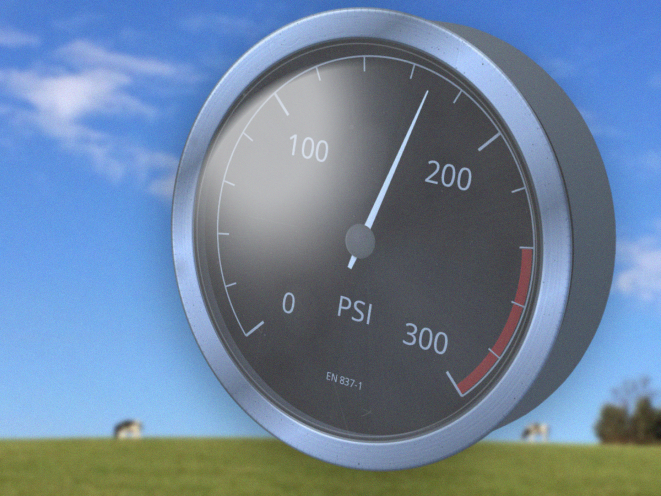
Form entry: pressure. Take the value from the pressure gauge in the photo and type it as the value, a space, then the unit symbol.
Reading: 170 psi
